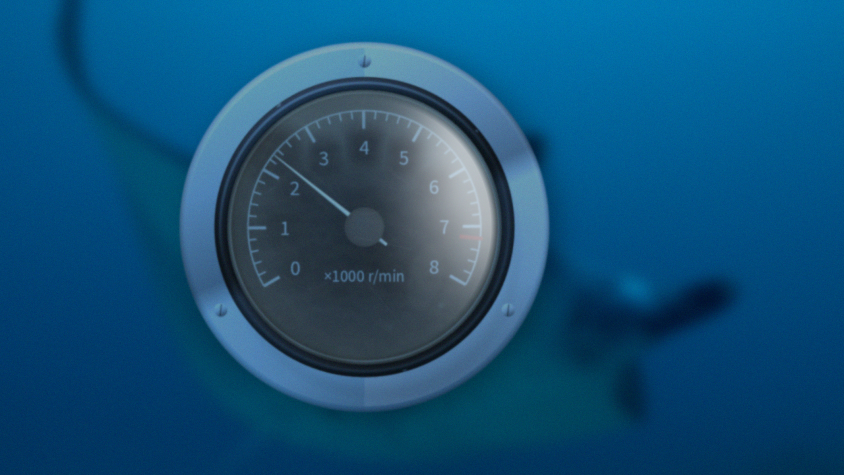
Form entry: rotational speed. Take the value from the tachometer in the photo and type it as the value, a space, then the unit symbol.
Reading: 2300 rpm
